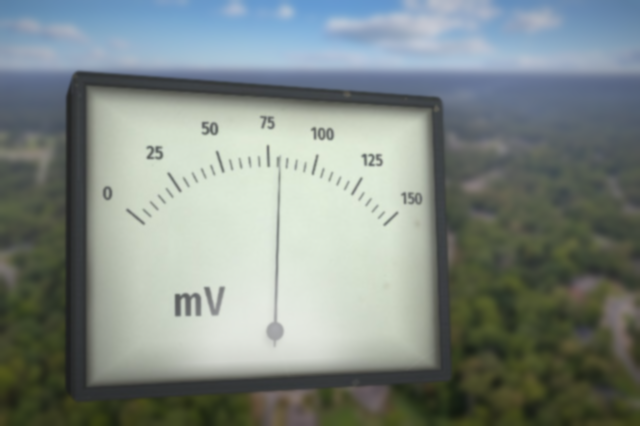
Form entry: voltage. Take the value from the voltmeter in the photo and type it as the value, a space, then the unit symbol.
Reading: 80 mV
